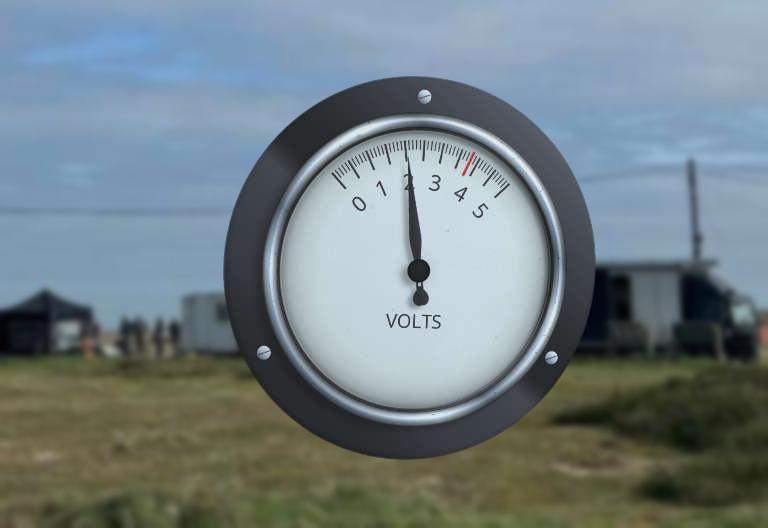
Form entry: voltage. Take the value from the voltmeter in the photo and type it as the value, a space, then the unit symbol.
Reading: 2 V
